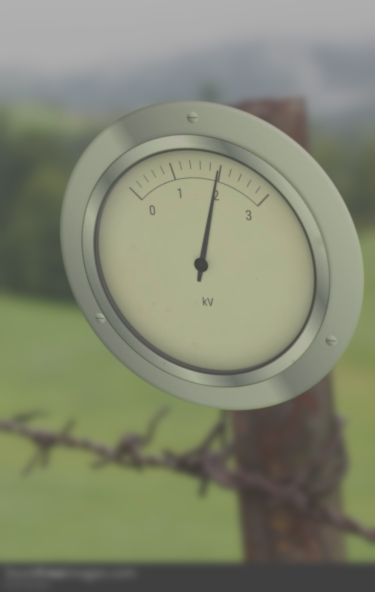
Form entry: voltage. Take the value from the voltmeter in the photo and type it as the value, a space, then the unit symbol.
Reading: 2 kV
